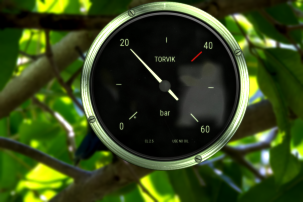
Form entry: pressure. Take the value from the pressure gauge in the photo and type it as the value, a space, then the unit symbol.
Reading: 20 bar
